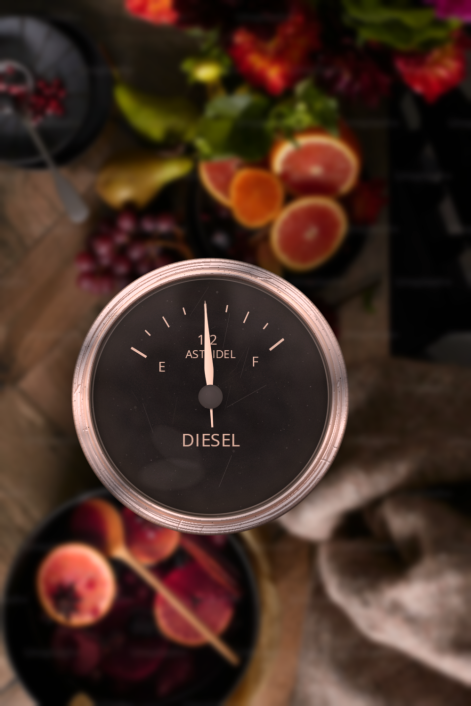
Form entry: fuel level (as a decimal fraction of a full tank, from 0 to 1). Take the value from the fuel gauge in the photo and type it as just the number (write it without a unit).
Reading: 0.5
